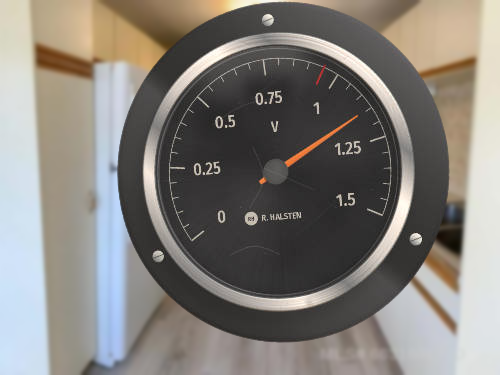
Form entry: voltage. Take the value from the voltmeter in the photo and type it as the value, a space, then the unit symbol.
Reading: 1.15 V
